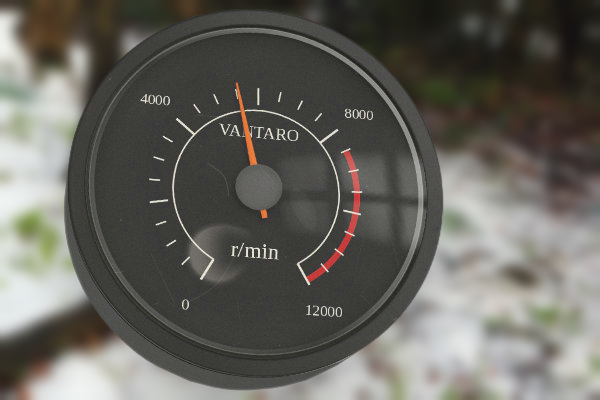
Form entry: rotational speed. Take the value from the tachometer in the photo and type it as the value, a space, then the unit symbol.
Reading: 5500 rpm
